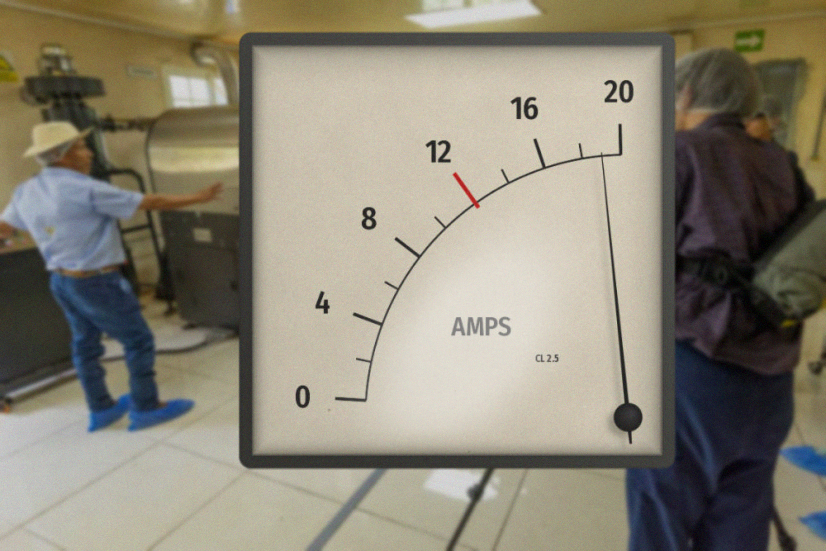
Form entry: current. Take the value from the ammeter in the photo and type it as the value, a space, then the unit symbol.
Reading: 19 A
